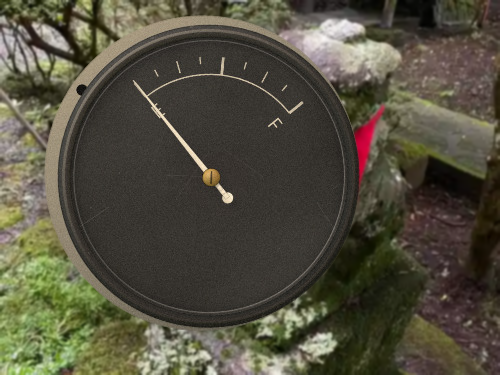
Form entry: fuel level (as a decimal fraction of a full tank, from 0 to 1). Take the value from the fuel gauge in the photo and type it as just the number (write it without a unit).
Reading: 0
